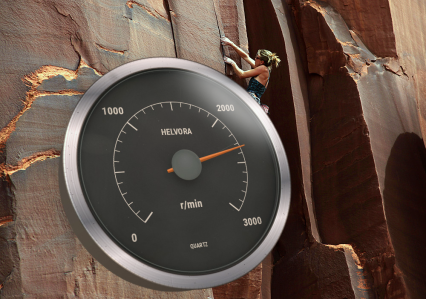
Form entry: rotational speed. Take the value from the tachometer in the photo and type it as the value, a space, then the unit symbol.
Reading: 2350 rpm
